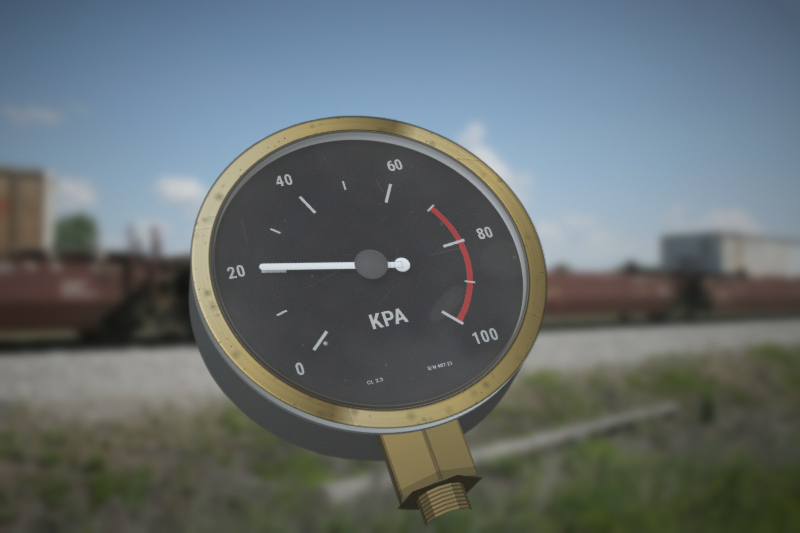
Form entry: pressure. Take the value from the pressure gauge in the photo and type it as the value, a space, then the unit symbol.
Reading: 20 kPa
